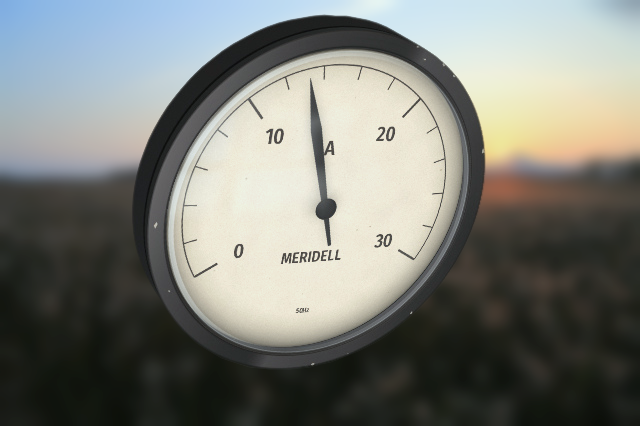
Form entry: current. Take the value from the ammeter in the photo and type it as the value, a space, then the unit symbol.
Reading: 13 A
